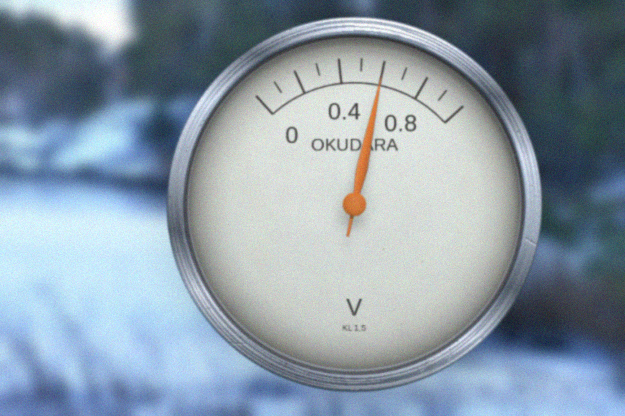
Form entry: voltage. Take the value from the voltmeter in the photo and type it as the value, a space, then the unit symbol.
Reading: 0.6 V
